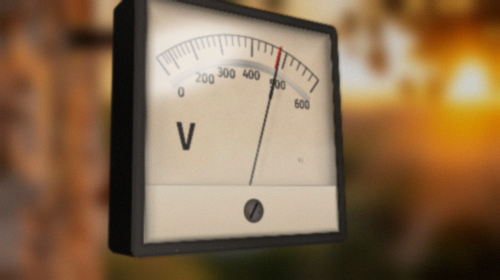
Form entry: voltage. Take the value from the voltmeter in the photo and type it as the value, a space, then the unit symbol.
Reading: 480 V
